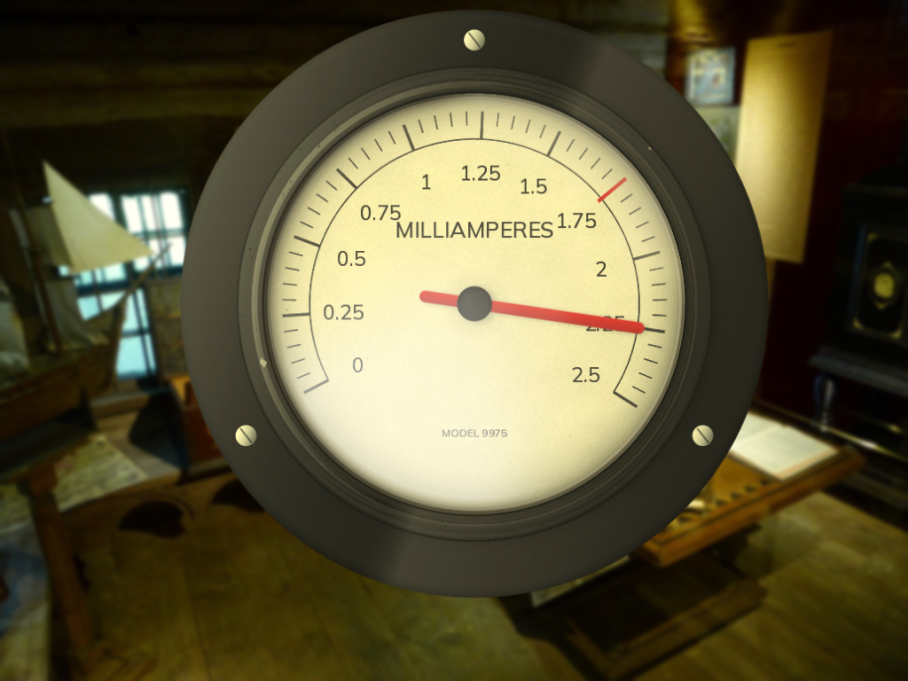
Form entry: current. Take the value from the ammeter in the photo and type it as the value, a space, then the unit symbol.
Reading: 2.25 mA
